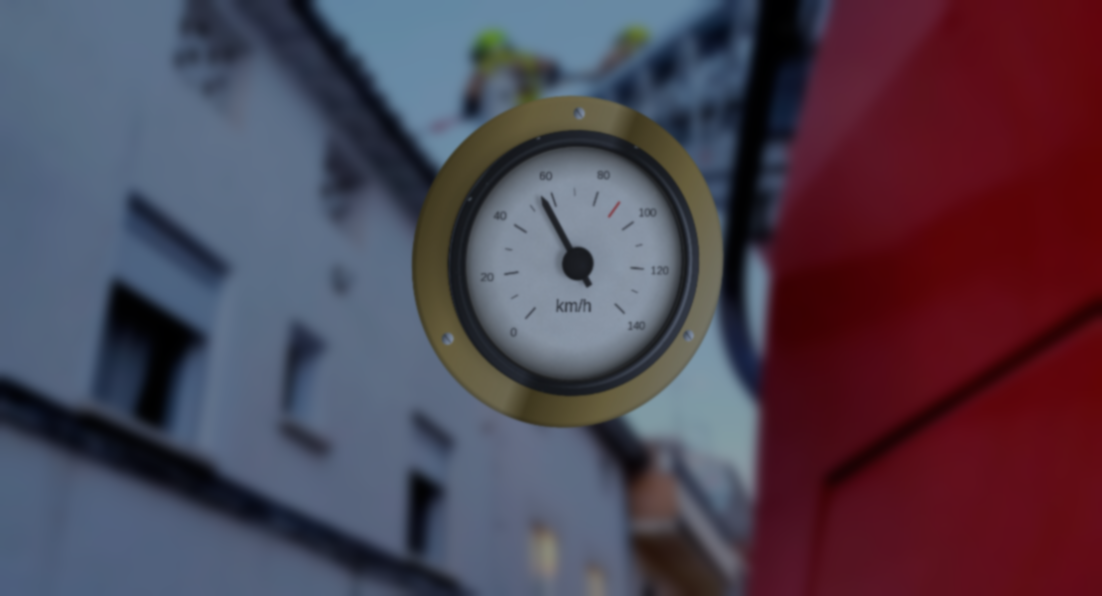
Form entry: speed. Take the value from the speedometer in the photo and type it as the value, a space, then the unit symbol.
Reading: 55 km/h
